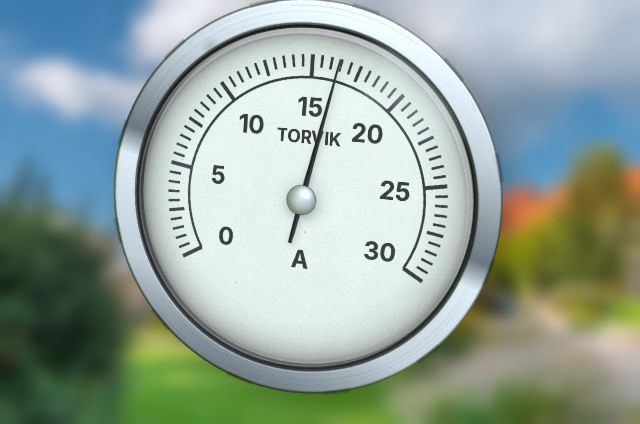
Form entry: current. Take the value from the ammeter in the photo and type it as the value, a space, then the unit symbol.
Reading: 16.5 A
